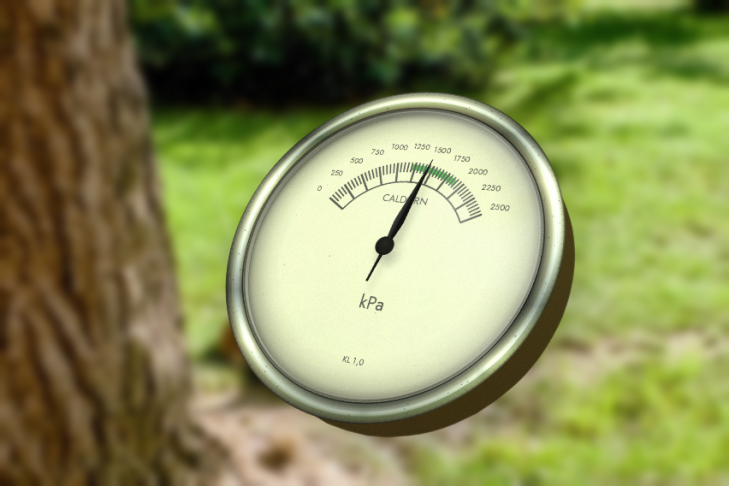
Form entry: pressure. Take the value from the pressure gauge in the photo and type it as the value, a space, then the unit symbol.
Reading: 1500 kPa
